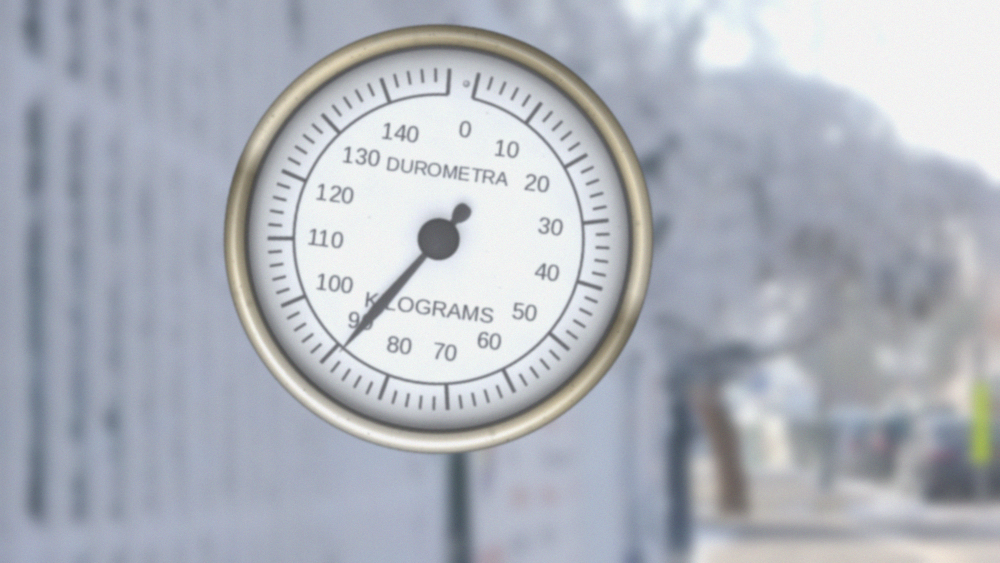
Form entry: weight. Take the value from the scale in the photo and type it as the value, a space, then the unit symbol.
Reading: 89 kg
